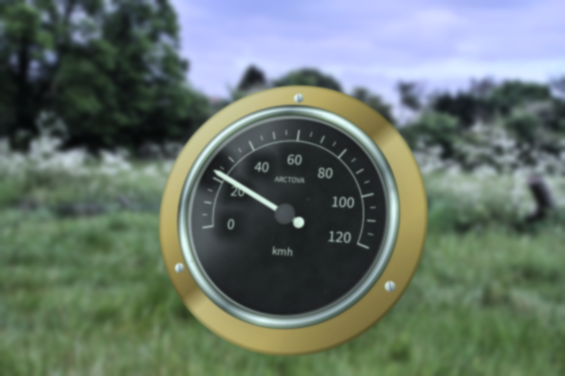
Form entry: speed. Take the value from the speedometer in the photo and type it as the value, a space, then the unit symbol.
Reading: 22.5 km/h
